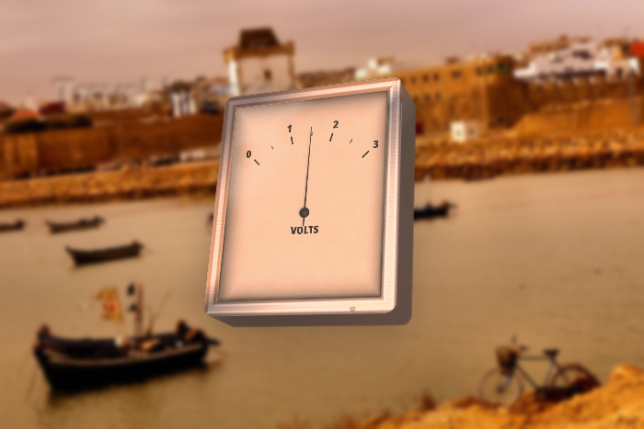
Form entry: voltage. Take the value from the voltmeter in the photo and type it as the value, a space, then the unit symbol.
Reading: 1.5 V
